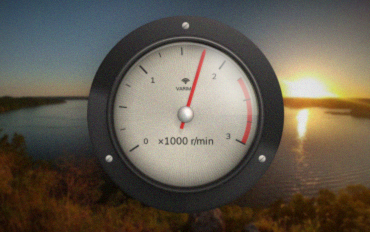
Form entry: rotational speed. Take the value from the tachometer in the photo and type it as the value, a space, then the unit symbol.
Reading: 1750 rpm
